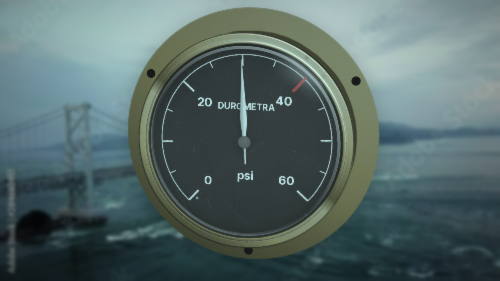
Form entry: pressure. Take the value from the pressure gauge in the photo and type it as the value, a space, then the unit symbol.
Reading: 30 psi
